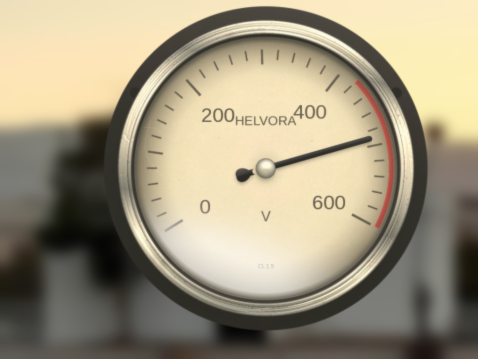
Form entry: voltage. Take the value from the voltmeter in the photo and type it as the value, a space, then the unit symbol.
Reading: 490 V
